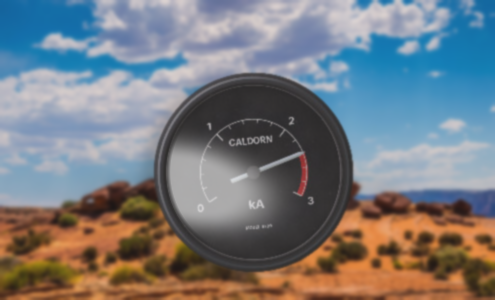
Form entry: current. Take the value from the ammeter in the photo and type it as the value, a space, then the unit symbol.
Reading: 2.4 kA
